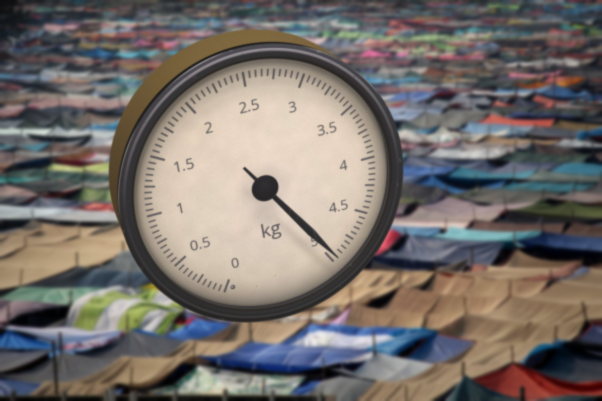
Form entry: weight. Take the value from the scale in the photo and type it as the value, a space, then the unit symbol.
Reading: 4.95 kg
